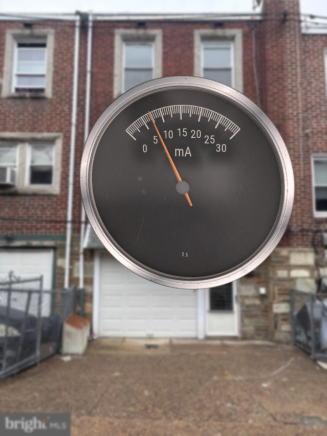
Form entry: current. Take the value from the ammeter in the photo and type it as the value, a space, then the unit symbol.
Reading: 7.5 mA
